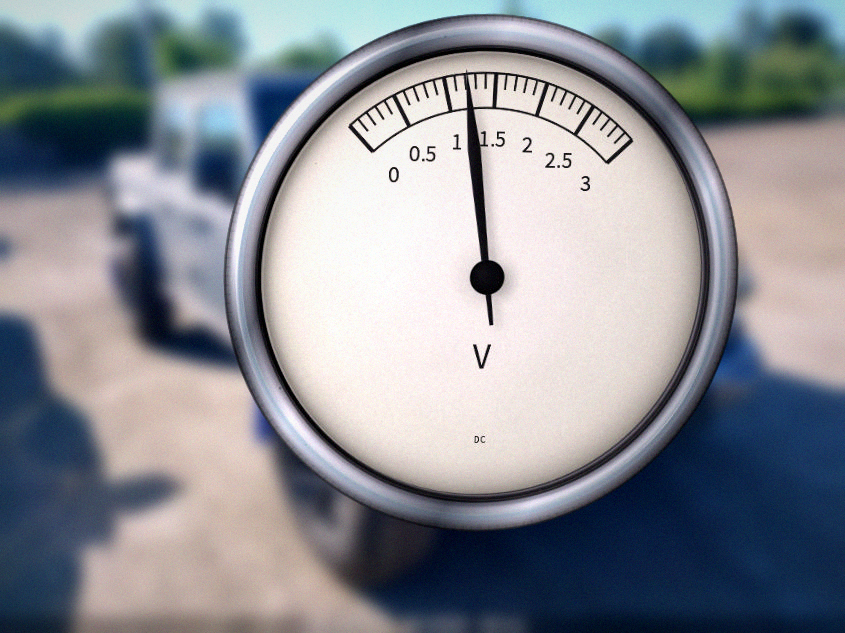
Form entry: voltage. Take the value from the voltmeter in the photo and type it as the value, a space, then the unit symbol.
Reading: 1.2 V
